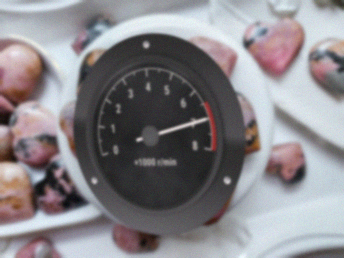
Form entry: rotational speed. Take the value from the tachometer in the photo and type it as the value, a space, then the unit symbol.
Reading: 7000 rpm
